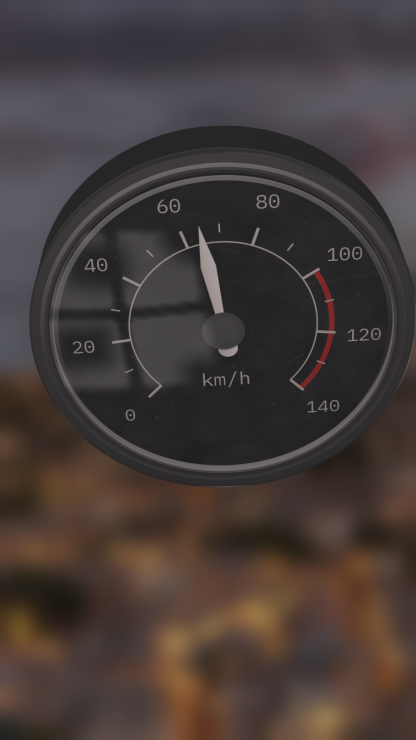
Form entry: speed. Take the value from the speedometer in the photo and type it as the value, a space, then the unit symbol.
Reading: 65 km/h
